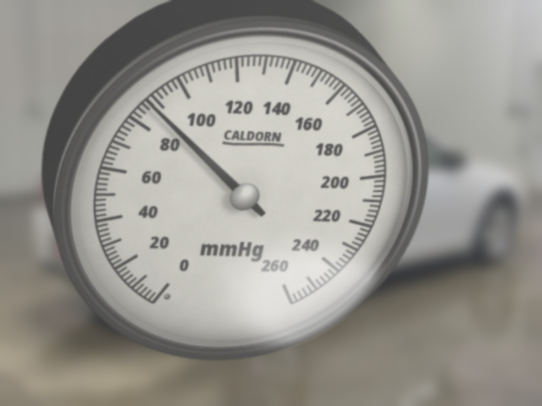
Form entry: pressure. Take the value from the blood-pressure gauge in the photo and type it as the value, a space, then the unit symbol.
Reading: 88 mmHg
